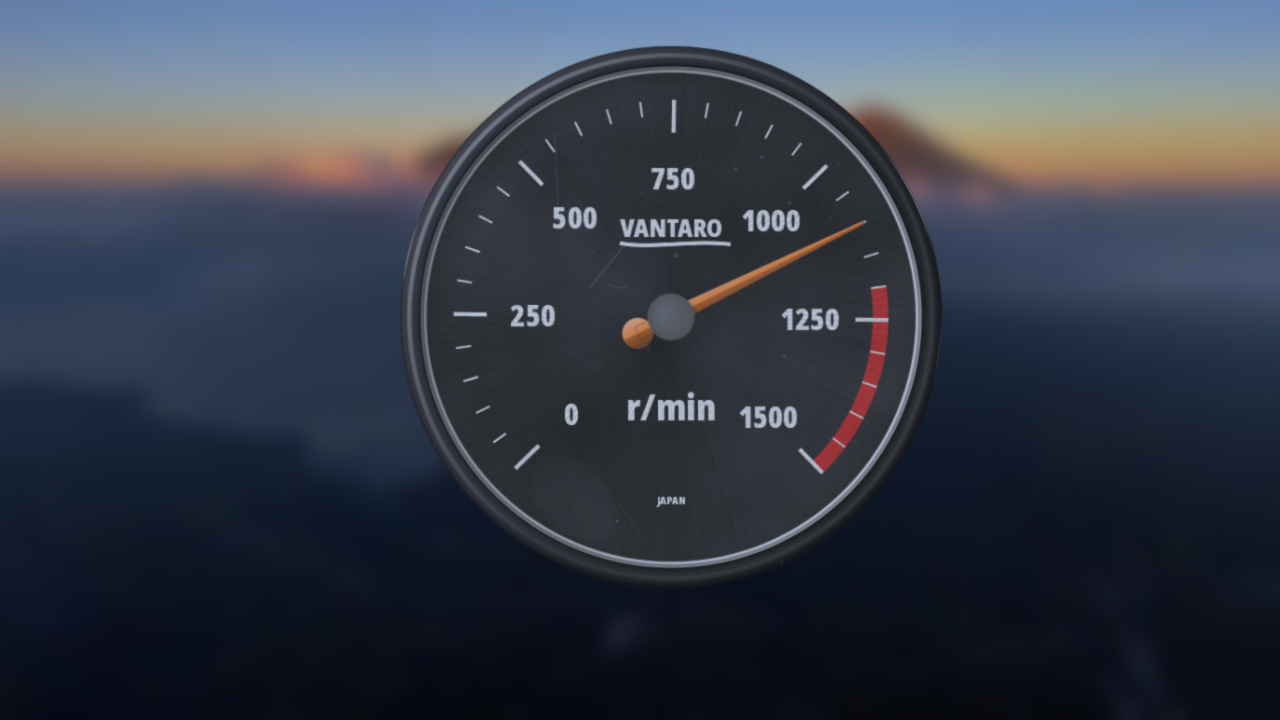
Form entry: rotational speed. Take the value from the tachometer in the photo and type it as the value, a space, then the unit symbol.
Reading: 1100 rpm
